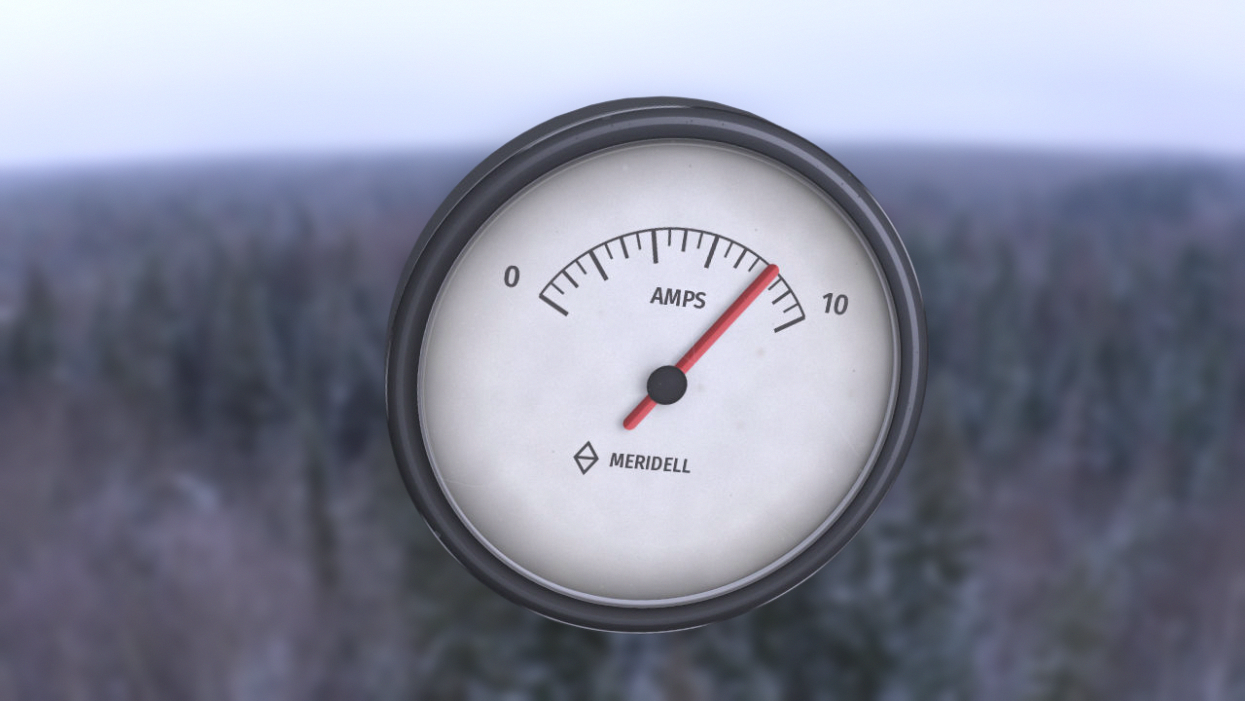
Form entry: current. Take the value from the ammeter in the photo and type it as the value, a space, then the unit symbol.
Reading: 8 A
